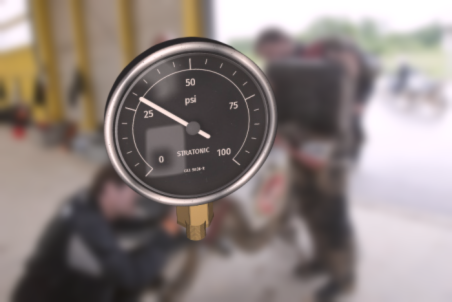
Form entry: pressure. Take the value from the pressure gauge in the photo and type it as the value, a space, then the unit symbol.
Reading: 30 psi
